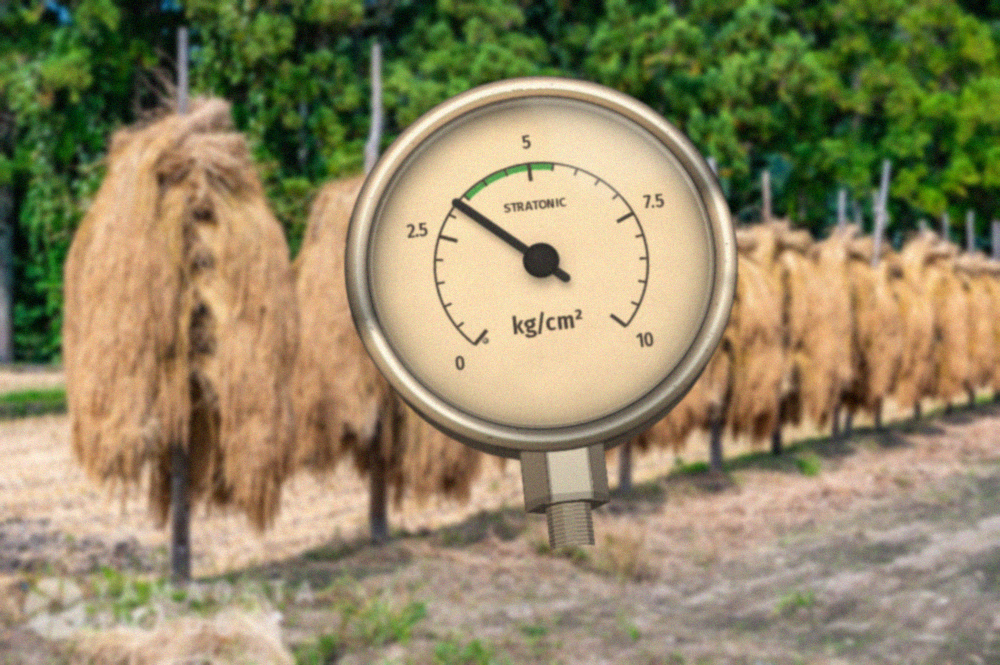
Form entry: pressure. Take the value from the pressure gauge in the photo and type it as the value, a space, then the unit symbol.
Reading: 3.25 kg/cm²
